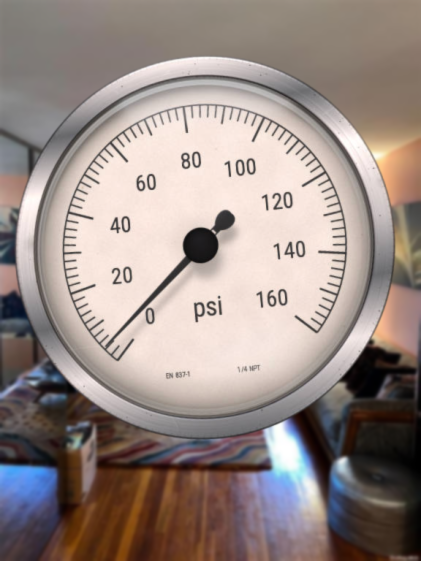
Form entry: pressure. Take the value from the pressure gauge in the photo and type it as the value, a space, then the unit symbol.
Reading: 4 psi
